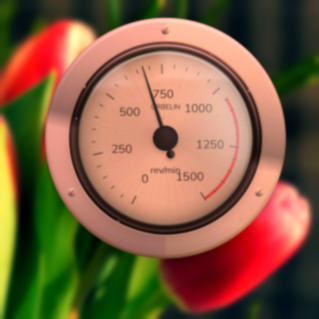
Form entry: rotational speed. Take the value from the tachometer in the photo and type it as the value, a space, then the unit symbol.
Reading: 675 rpm
